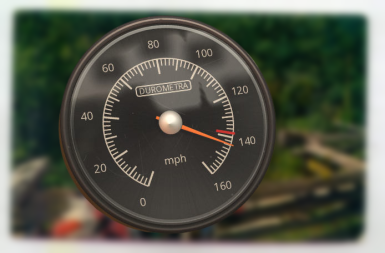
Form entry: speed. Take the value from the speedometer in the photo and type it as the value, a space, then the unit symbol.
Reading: 144 mph
